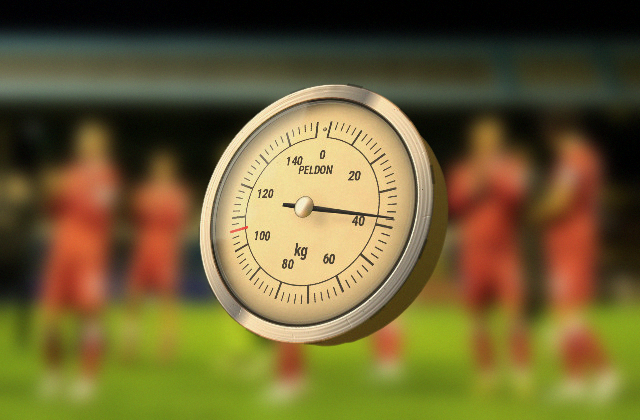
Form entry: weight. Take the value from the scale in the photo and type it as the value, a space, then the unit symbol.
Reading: 38 kg
